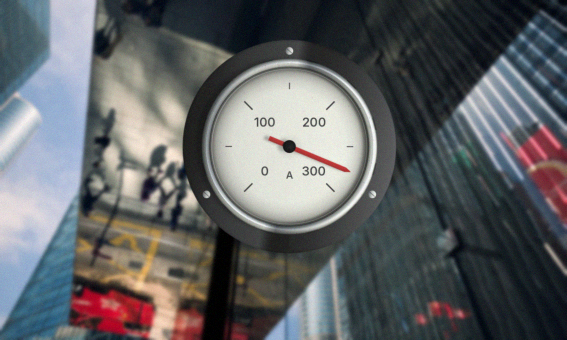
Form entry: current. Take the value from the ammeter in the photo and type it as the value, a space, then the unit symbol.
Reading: 275 A
